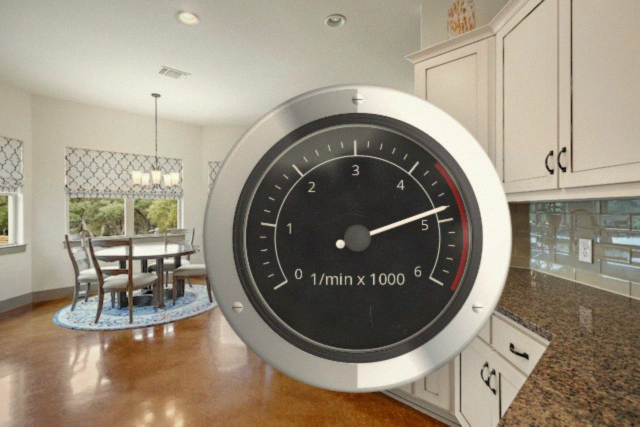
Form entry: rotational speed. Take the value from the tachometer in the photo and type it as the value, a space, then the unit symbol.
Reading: 4800 rpm
